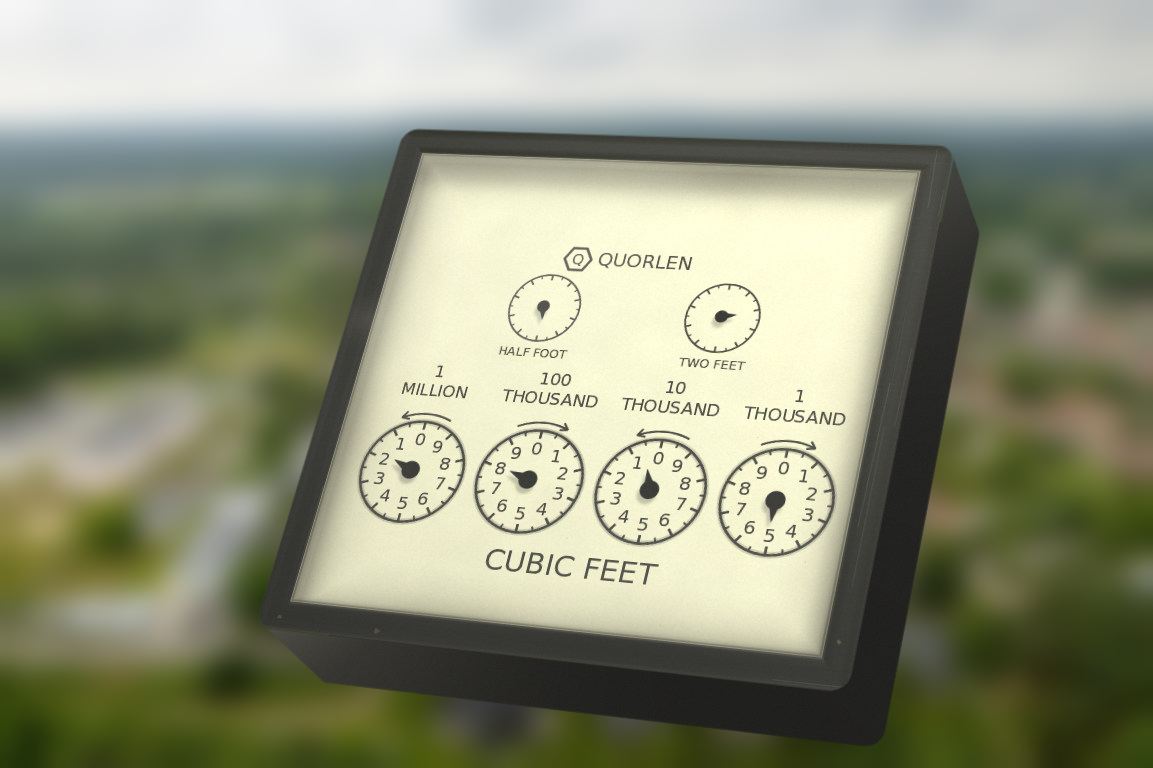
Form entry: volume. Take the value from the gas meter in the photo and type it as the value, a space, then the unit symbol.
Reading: 180500 ft³
